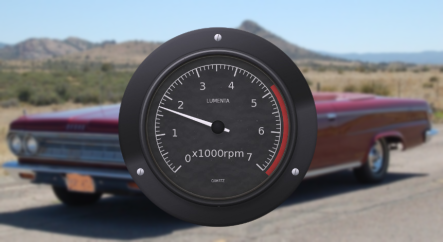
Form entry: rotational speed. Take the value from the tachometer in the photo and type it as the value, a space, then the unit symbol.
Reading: 1700 rpm
